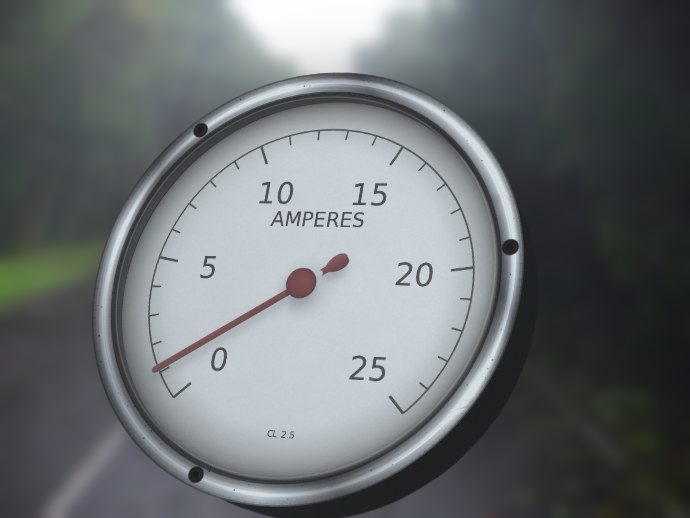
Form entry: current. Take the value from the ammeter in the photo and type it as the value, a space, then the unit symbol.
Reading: 1 A
